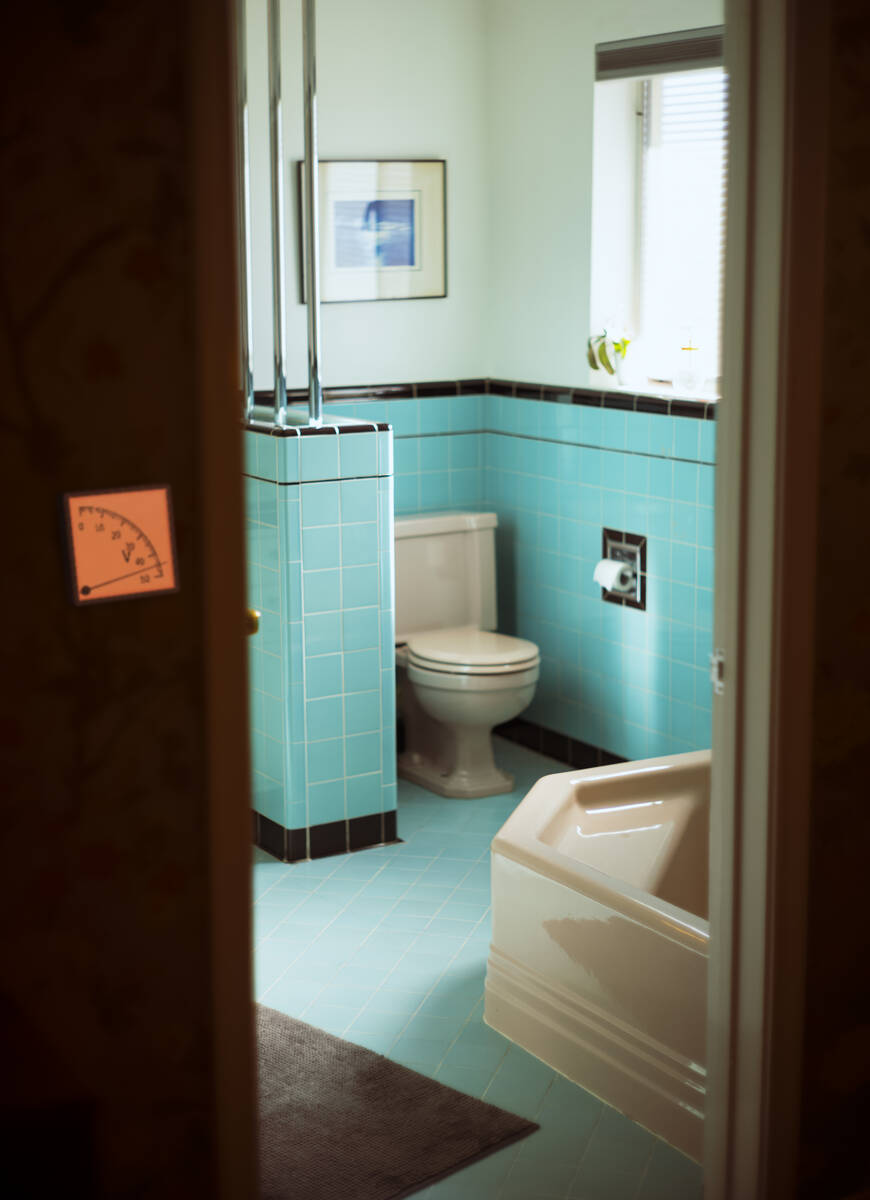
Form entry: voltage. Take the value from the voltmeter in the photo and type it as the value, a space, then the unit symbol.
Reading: 45 V
